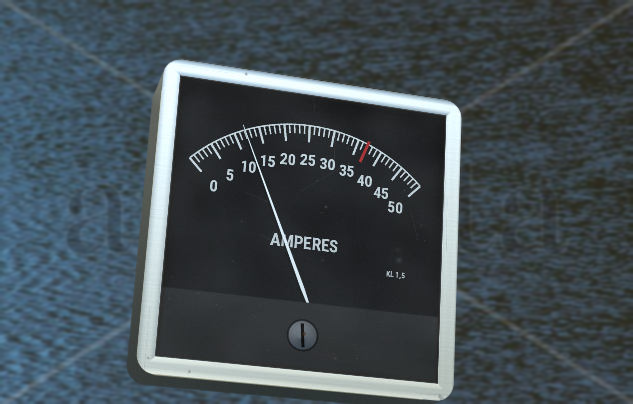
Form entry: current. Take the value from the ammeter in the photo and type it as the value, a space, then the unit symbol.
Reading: 12 A
